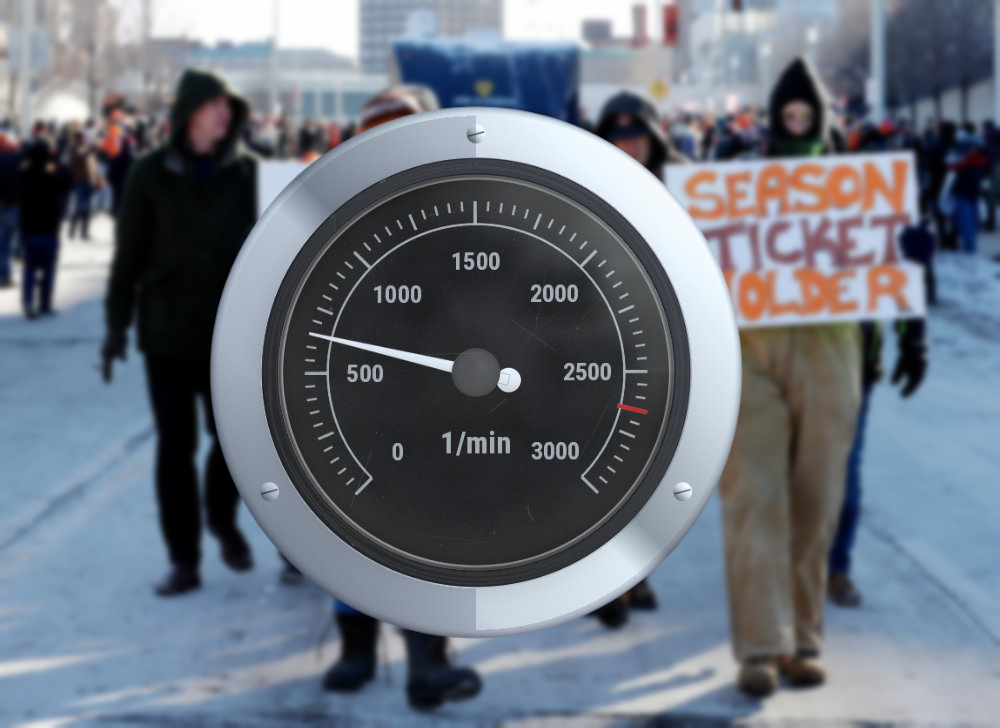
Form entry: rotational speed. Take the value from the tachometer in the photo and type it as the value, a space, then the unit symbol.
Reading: 650 rpm
